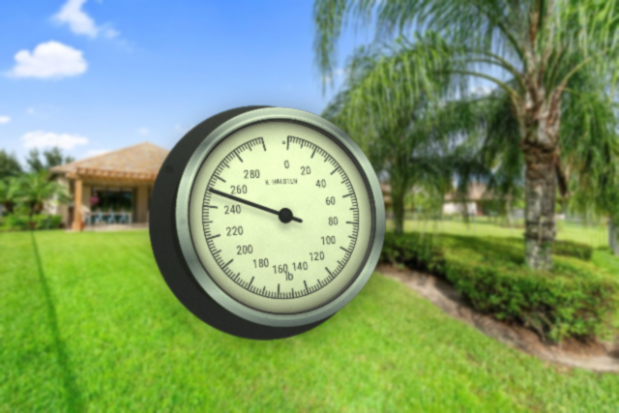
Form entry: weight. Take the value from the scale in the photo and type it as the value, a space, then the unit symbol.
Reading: 250 lb
